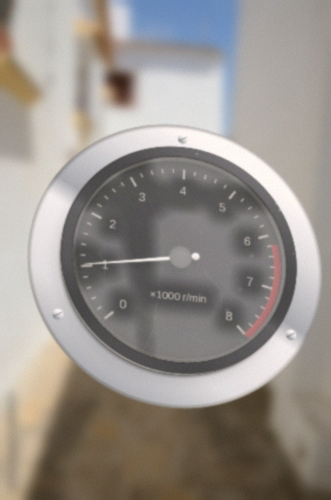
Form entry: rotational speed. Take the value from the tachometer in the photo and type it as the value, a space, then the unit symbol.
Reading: 1000 rpm
